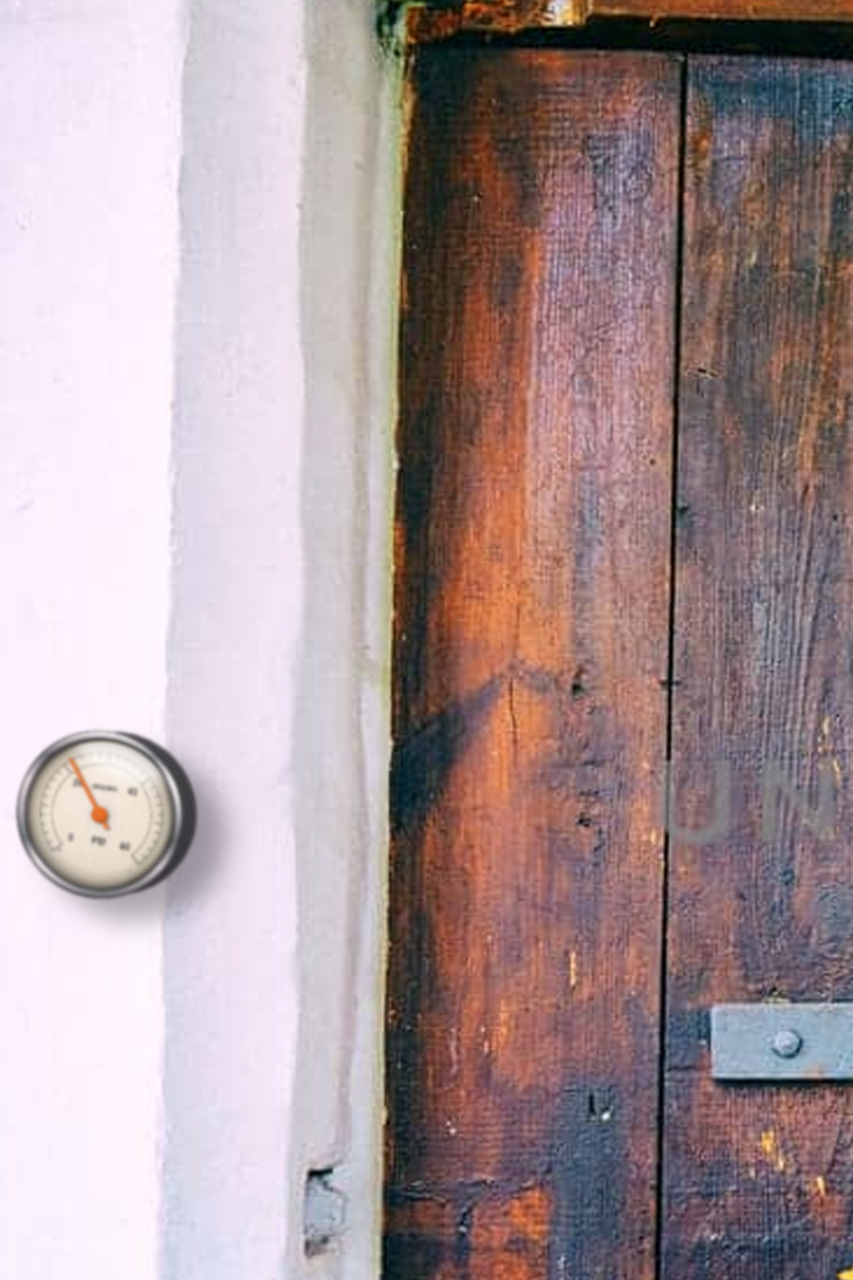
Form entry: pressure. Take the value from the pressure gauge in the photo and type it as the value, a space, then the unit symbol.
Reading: 22 psi
